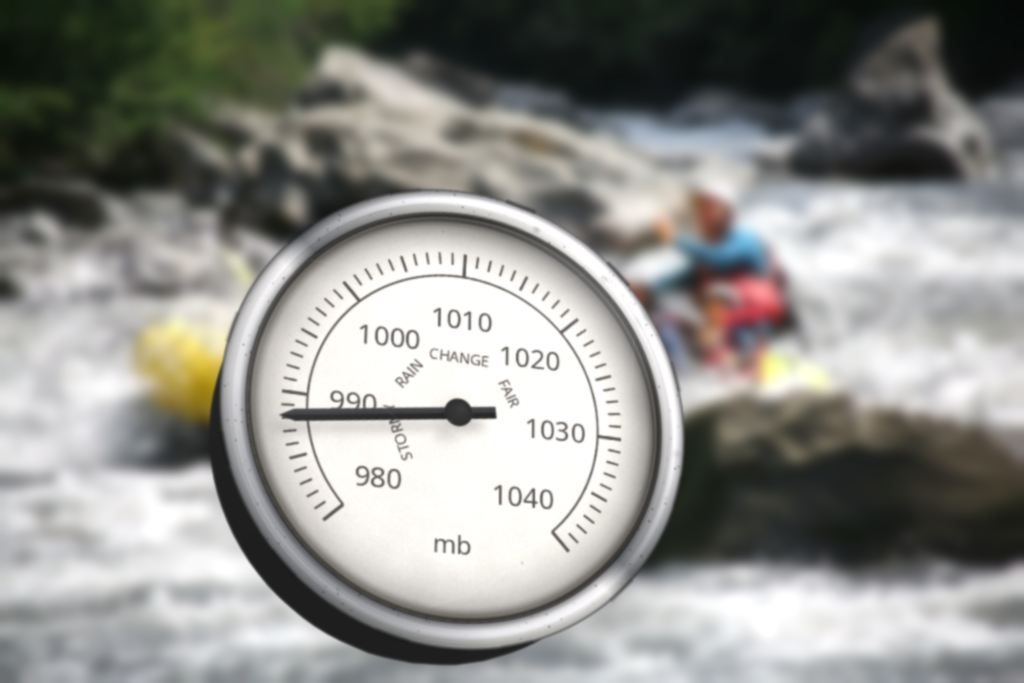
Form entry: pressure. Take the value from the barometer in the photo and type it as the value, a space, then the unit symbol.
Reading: 988 mbar
